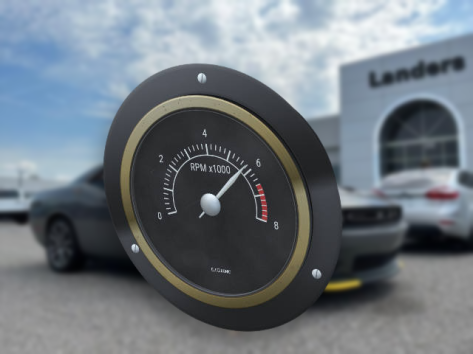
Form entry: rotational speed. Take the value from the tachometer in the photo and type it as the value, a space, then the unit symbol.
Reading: 5800 rpm
